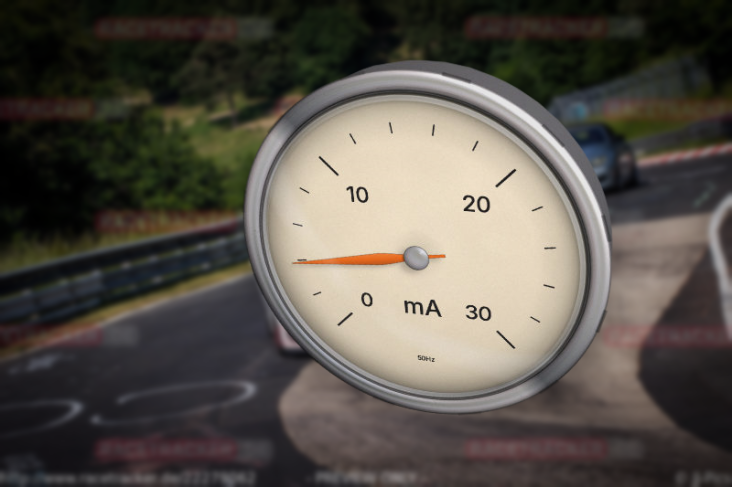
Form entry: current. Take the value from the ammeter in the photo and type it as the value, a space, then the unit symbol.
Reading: 4 mA
